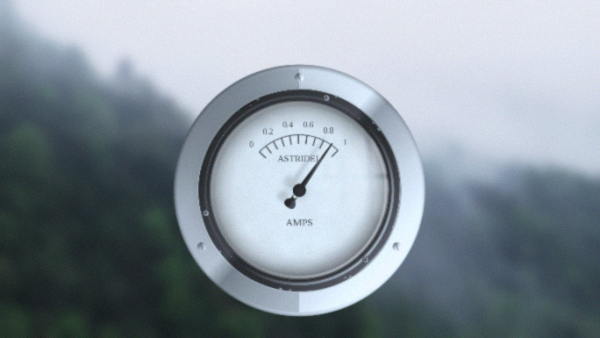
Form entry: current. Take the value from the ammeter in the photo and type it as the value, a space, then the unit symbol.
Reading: 0.9 A
